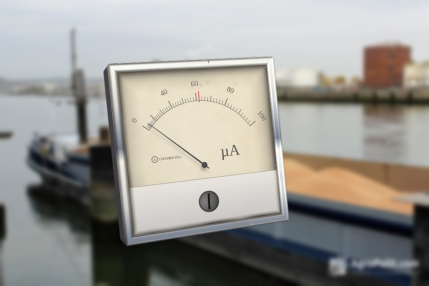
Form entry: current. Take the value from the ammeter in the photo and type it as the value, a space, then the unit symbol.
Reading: 10 µA
